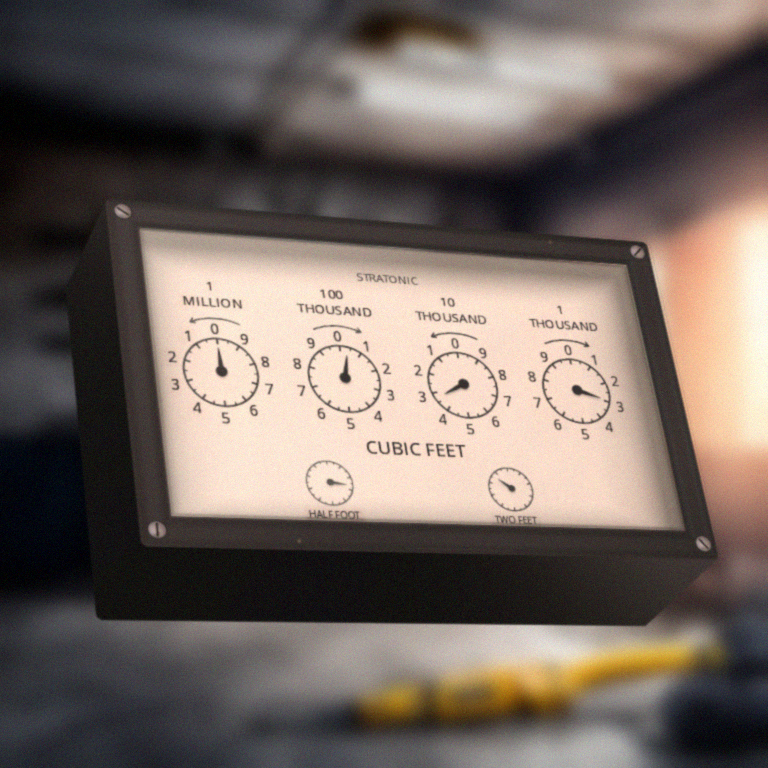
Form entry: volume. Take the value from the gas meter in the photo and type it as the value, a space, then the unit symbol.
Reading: 3300 ft³
